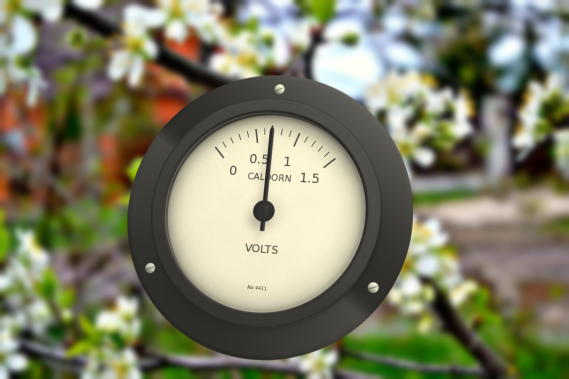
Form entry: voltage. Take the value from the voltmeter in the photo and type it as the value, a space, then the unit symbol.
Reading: 0.7 V
